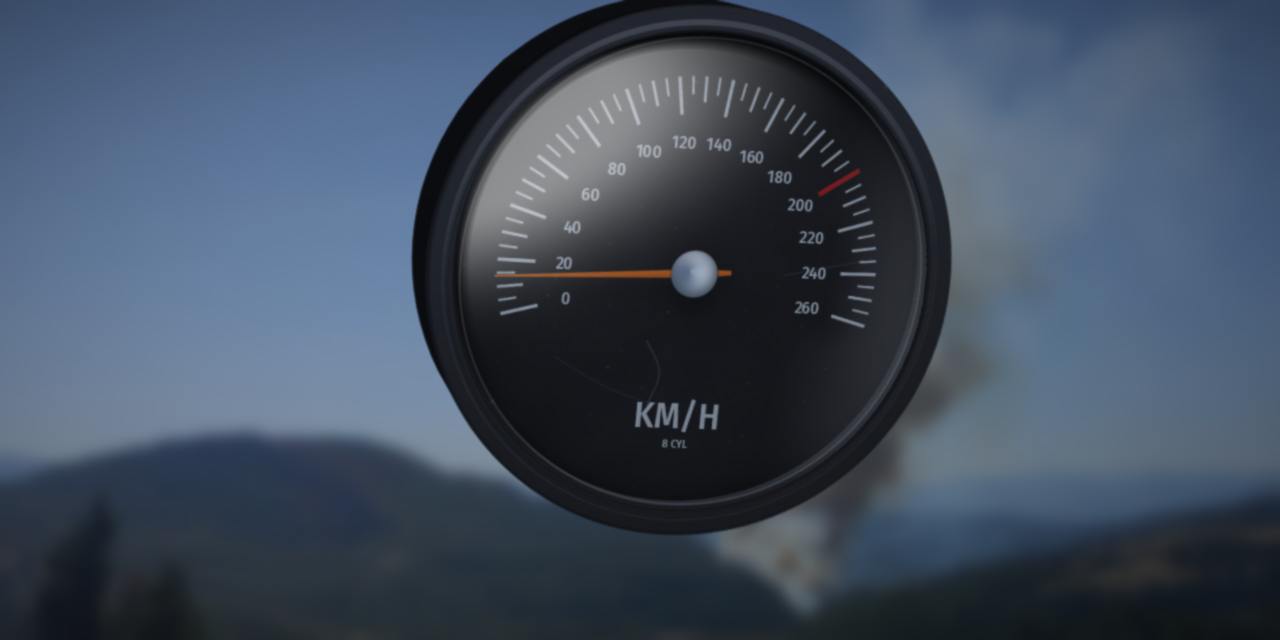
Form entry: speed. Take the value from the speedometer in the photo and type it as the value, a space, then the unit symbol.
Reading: 15 km/h
